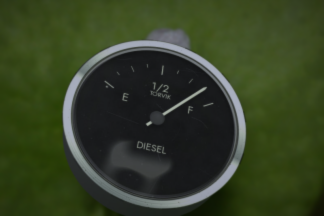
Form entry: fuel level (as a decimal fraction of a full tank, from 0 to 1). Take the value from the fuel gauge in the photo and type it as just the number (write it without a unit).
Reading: 0.875
